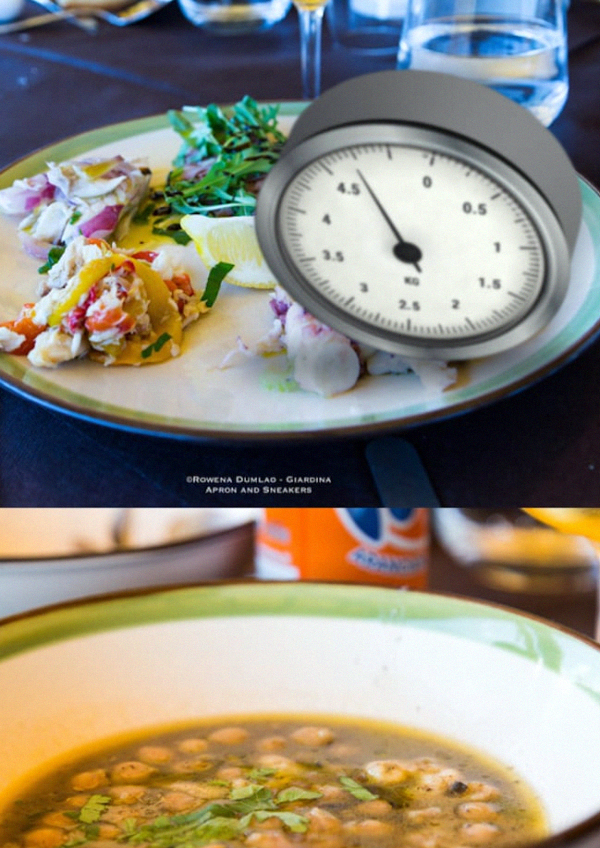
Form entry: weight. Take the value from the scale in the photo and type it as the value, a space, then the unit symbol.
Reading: 4.75 kg
